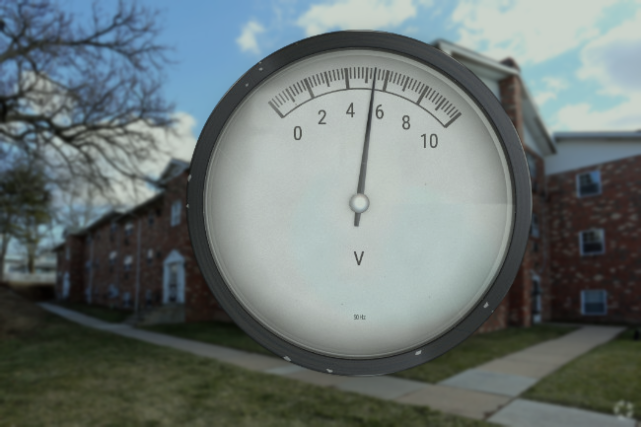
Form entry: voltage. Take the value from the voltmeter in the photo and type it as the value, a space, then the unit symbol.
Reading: 5.4 V
